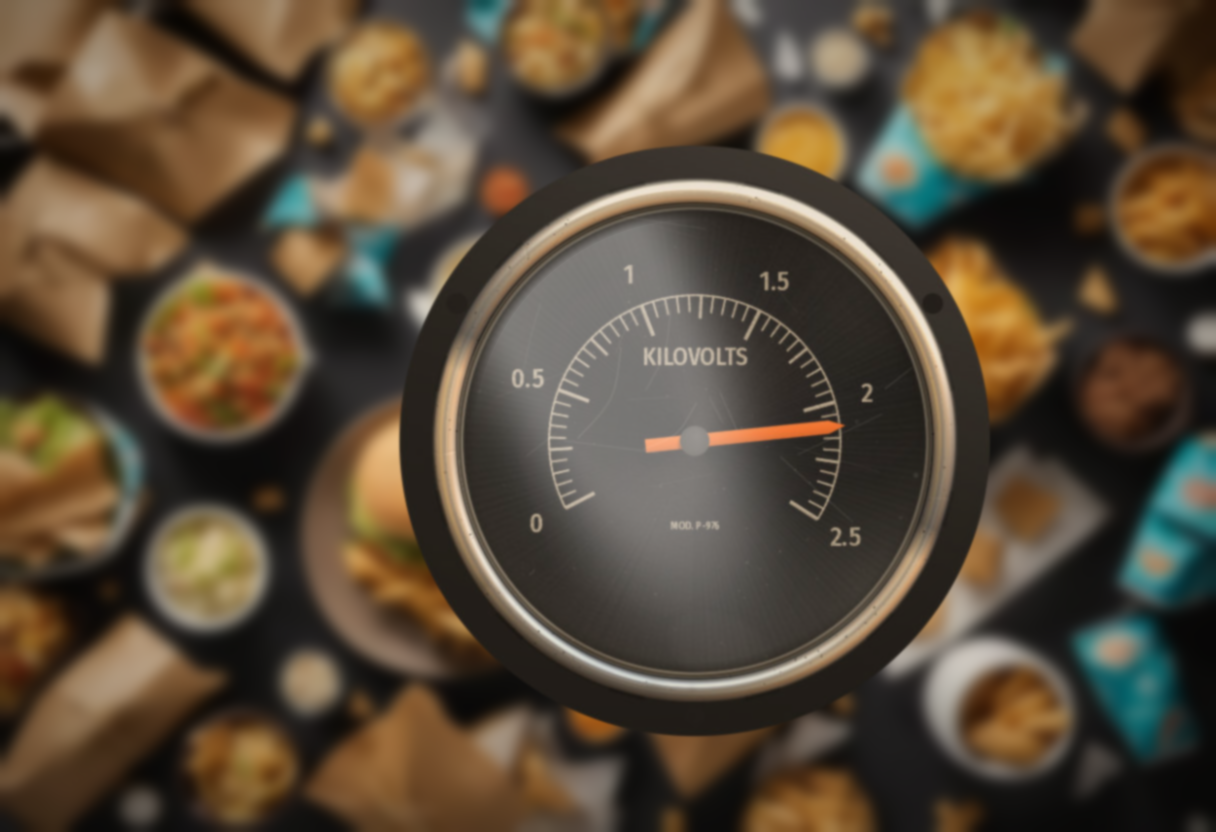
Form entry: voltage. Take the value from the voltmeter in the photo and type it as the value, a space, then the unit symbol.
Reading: 2.1 kV
